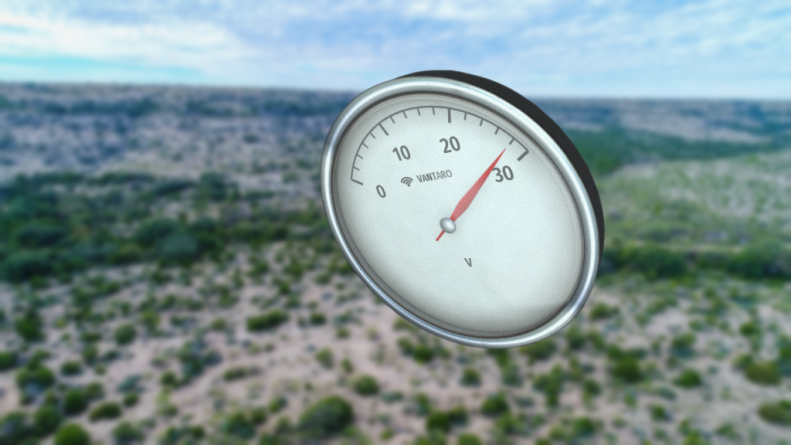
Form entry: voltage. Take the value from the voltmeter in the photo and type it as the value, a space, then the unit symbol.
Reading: 28 V
